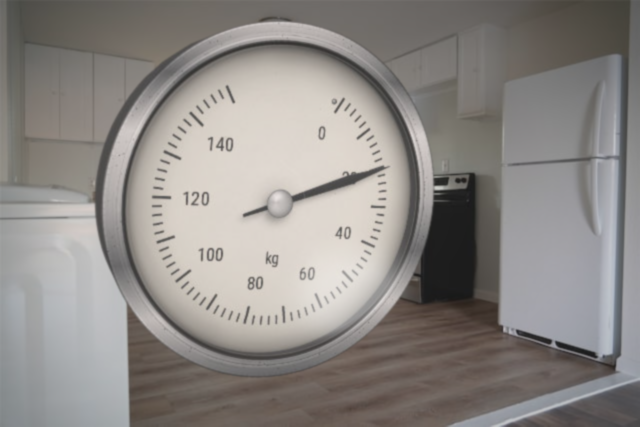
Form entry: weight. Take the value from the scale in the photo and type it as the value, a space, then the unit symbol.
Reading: 20 kg
